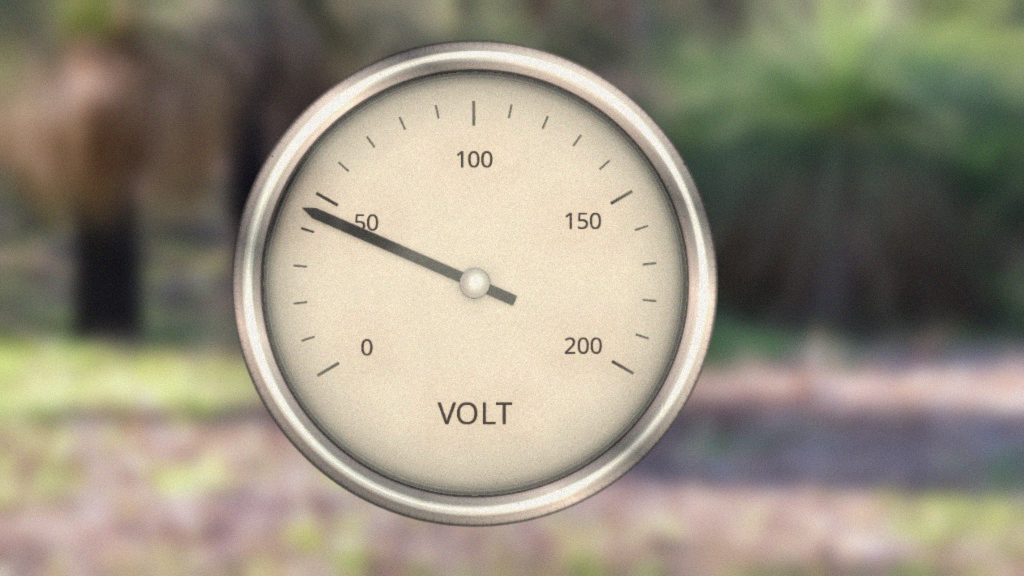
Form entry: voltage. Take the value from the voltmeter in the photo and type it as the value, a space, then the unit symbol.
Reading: 45 V
